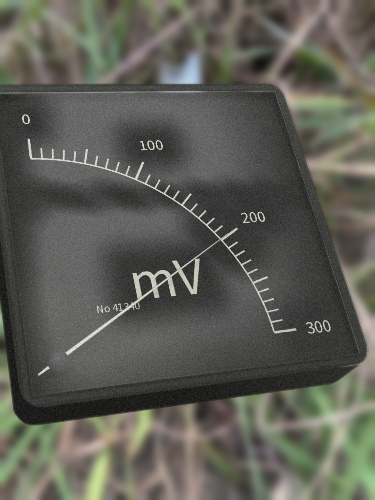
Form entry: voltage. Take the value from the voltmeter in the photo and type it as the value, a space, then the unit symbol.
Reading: 200 mV
